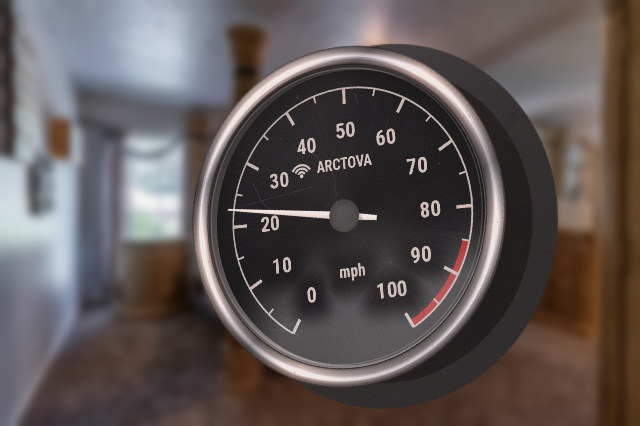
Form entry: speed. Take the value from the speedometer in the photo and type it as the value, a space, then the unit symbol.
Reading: 22.5 mph
